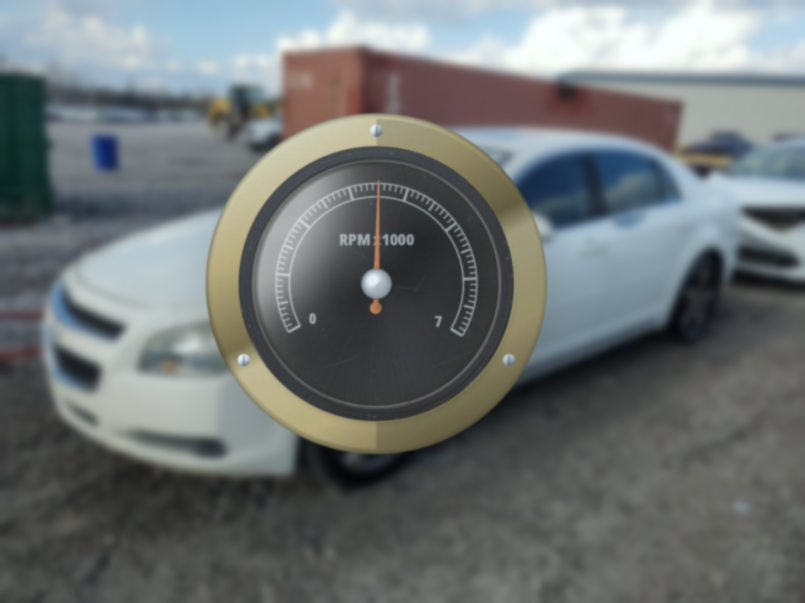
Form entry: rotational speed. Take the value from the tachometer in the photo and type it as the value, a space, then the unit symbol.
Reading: 3500 rpm
